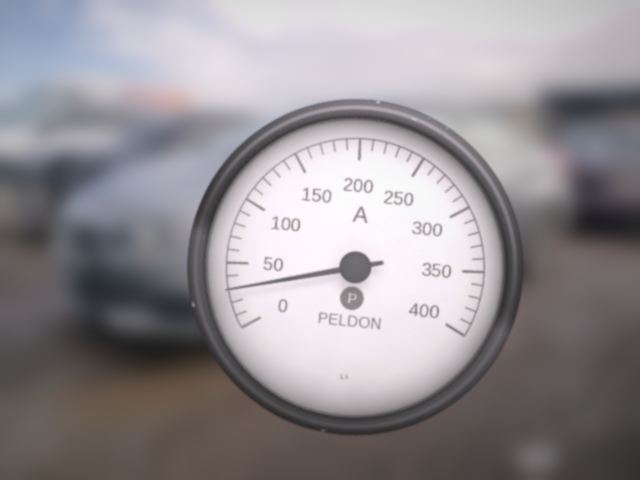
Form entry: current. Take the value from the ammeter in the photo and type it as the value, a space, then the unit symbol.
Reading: 30 A
